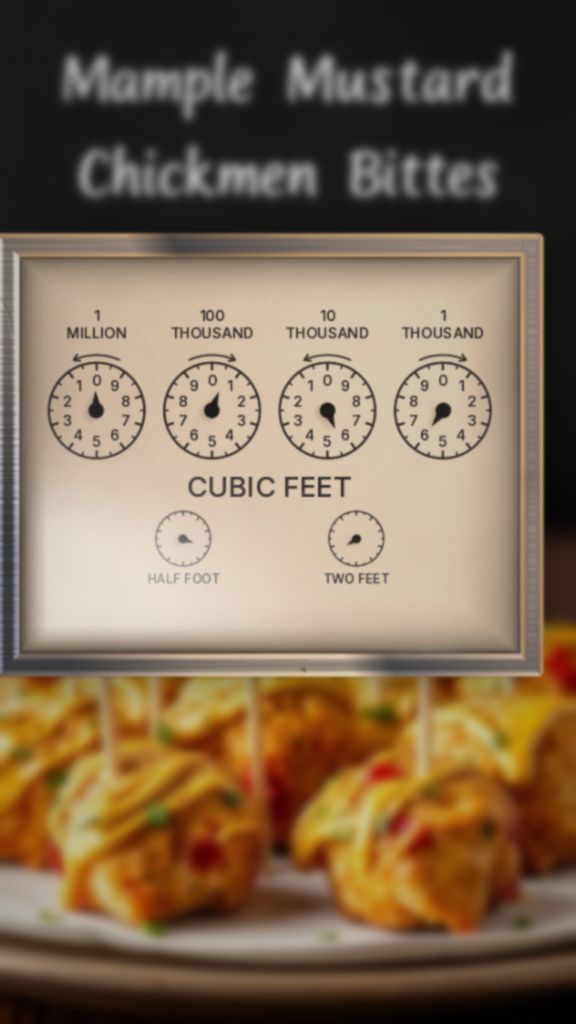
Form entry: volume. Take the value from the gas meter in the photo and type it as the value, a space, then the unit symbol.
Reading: 5600 ft³
